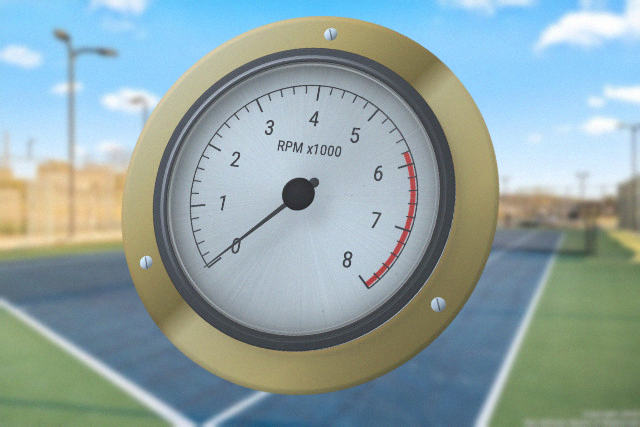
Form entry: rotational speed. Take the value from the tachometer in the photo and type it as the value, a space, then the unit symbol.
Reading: 0 rpm
